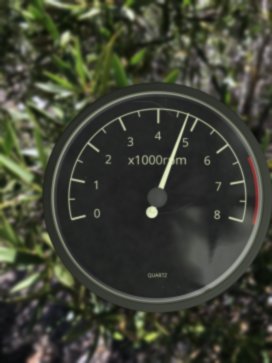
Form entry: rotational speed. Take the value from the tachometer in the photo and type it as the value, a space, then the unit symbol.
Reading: 4750 rpm
